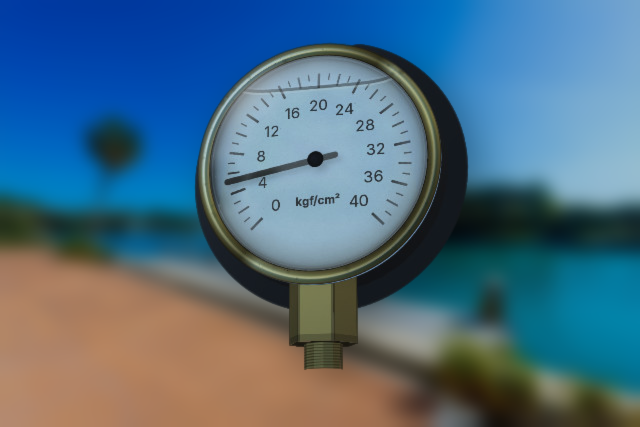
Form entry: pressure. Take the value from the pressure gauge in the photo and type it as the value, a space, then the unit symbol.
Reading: 5 kg/cm²
